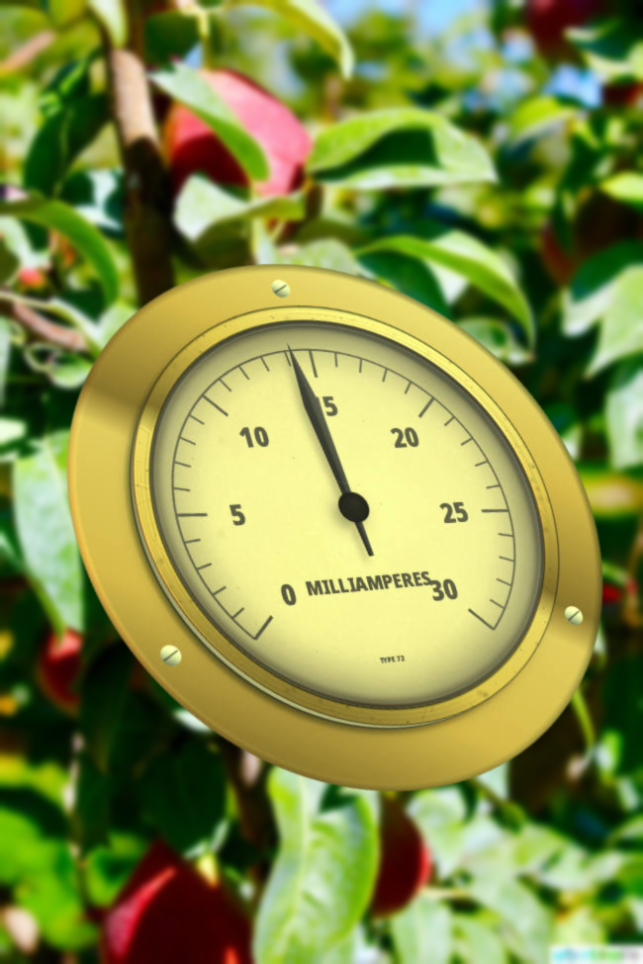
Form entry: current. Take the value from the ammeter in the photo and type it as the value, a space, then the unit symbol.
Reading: 14 mA
